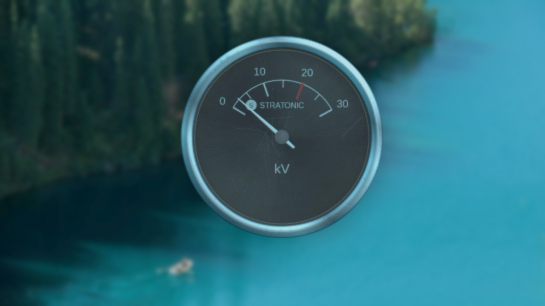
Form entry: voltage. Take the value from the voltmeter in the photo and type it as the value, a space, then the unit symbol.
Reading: 2.5 kV
